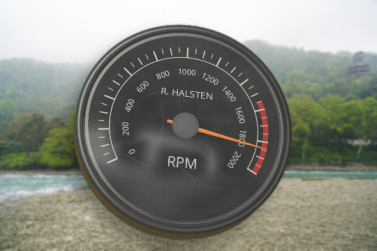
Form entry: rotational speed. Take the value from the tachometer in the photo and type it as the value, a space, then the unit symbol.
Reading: 1850 rpm
